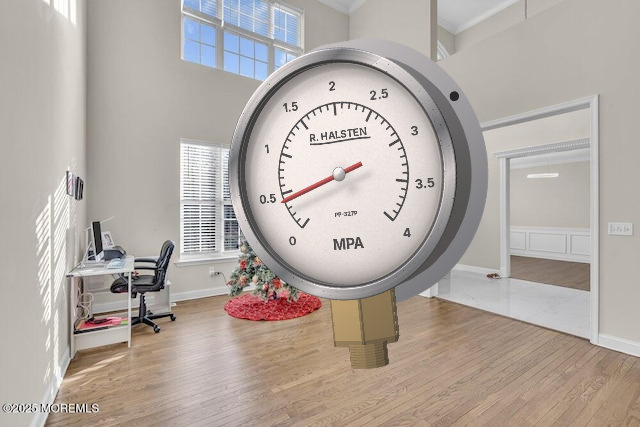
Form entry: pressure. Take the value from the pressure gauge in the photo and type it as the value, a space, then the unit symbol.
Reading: 0.4 MPa
